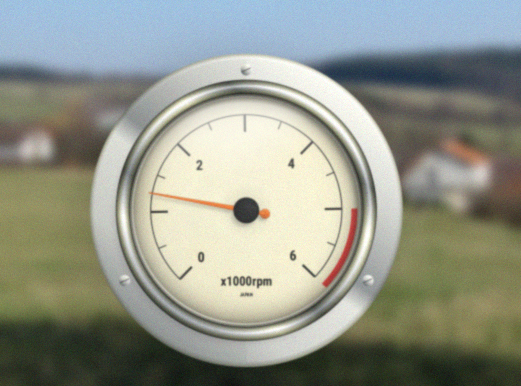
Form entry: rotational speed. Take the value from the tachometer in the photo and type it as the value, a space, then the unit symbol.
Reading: 1250 rpm
